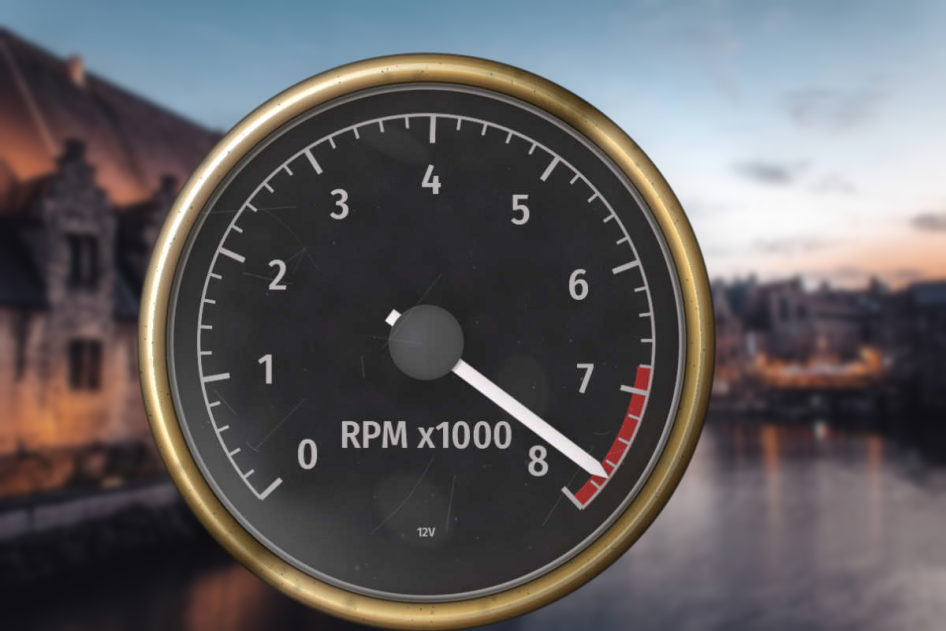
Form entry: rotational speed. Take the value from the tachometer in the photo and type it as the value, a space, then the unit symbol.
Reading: 7700 rpm
